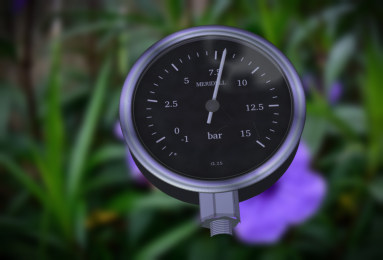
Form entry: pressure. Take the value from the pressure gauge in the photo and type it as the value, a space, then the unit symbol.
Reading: 8 bar
